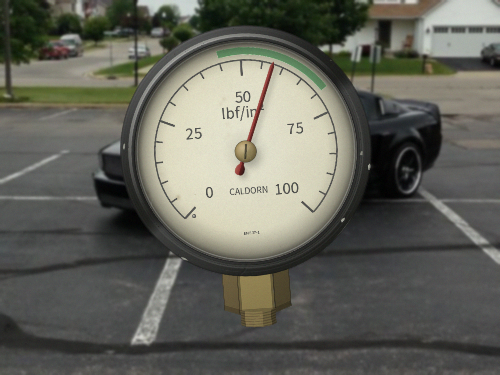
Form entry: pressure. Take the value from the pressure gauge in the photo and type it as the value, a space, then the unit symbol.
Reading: 57.5 psi
